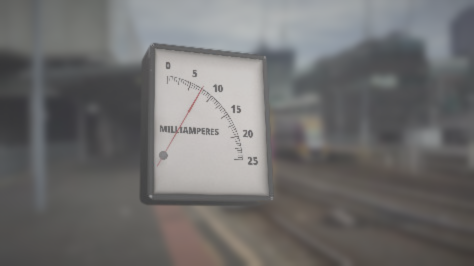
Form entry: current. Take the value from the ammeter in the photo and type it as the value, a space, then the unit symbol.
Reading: 7.5 mA
